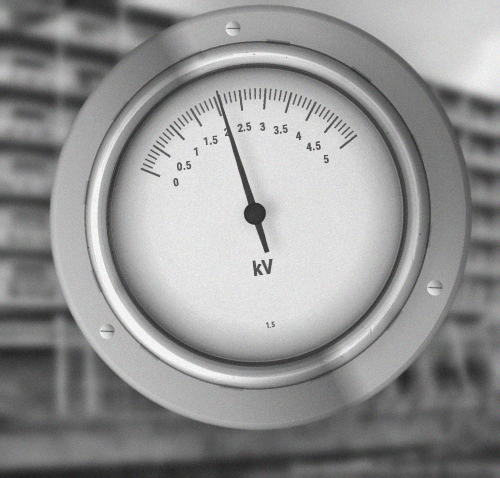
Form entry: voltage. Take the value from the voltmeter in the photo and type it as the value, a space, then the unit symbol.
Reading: 2.1 kV
